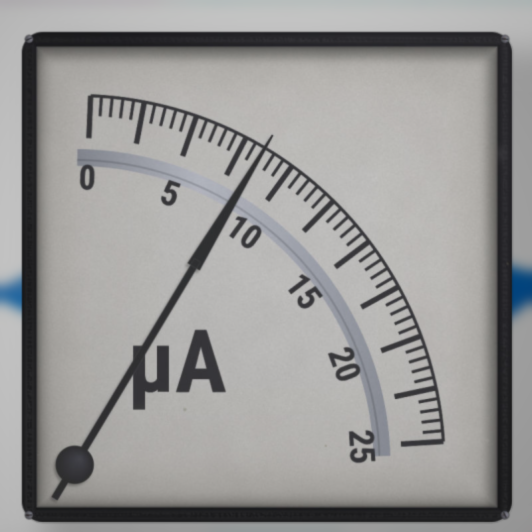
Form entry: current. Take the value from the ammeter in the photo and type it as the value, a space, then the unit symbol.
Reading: 8.5 µA
